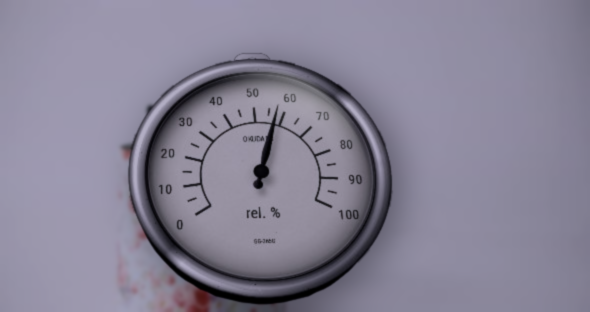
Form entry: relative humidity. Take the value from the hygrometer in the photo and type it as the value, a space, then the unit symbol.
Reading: 57.5 %
